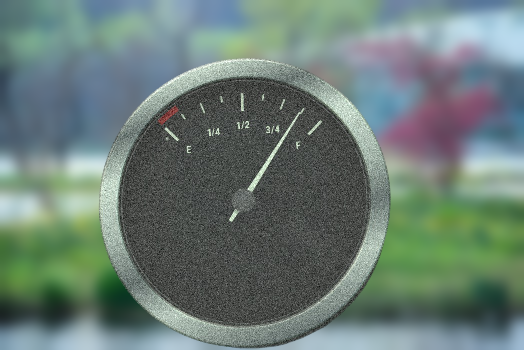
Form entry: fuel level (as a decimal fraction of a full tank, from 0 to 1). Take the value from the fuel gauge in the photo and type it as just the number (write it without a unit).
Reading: 0.875
